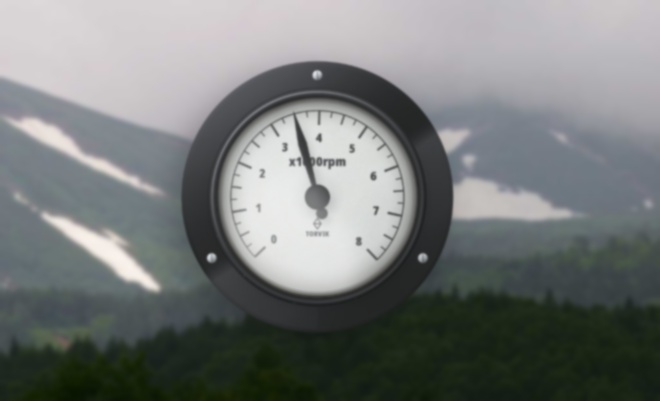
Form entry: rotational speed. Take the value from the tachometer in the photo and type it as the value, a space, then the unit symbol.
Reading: 3500 rpm
